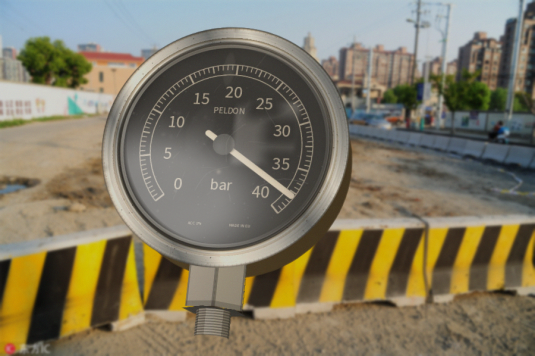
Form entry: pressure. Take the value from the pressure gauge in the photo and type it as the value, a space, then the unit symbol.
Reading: 38 bar
